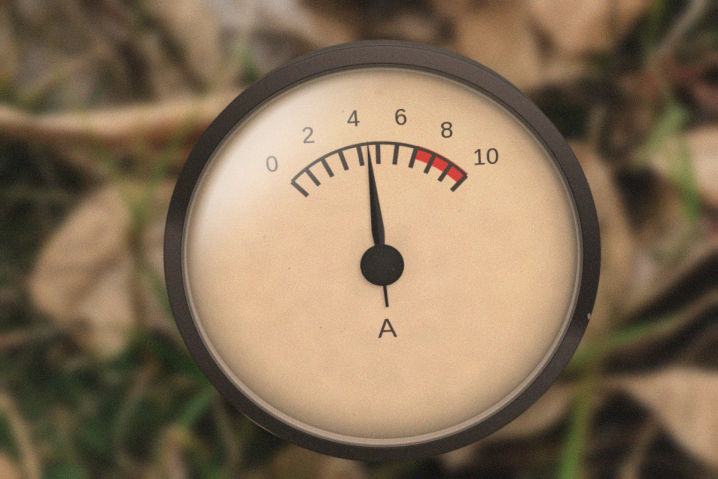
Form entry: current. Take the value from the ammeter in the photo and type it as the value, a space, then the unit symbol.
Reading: 4.5 A
